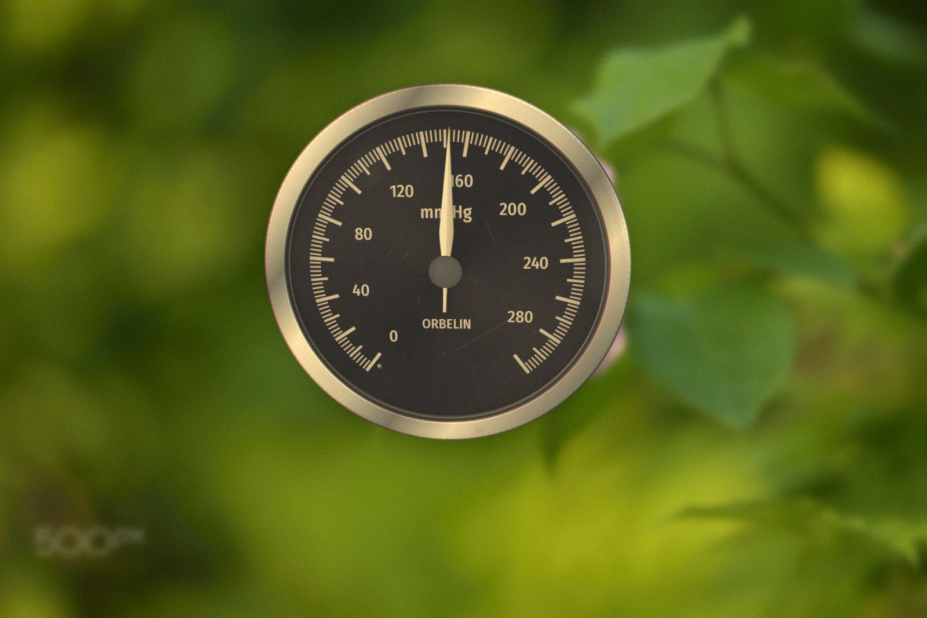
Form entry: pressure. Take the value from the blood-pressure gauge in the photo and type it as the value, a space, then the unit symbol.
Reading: 152 mmHg
